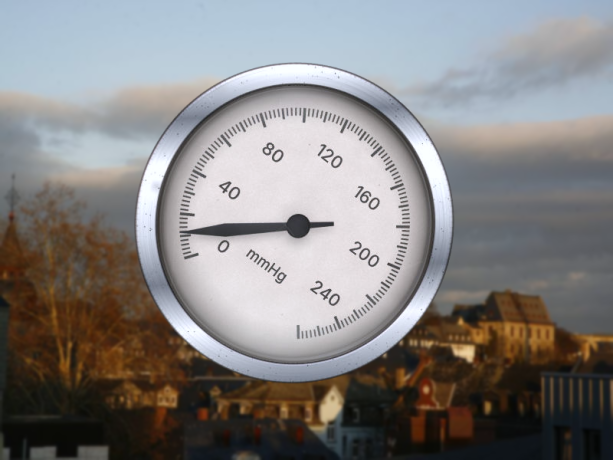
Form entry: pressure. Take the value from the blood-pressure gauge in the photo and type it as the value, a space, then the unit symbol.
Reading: 12 mmHg
